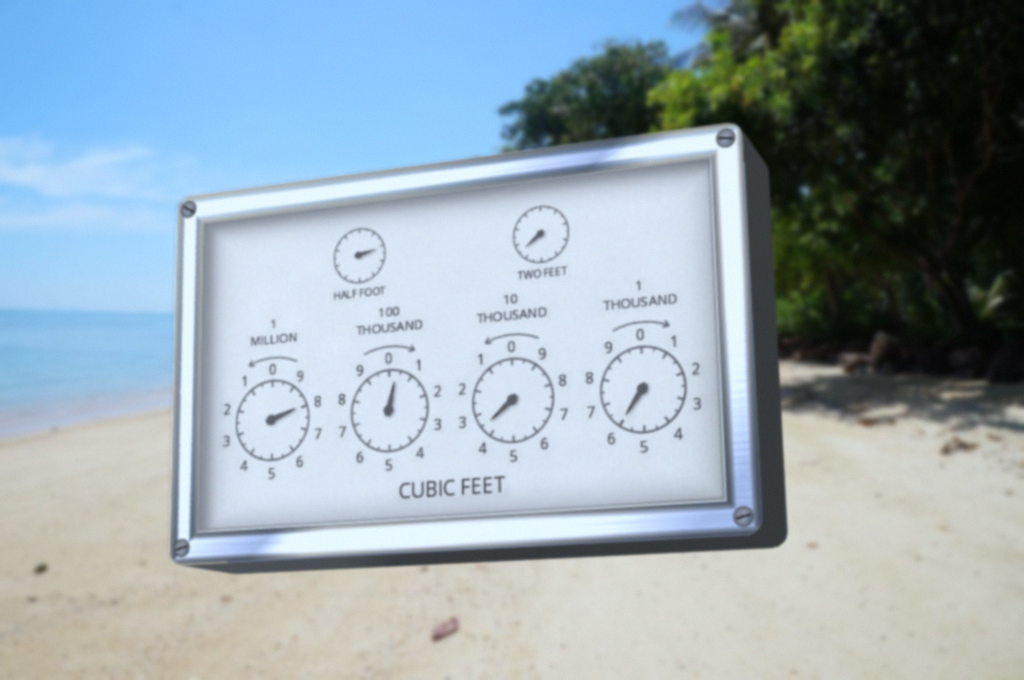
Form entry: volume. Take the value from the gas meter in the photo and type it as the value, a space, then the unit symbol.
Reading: 803600 ft³
